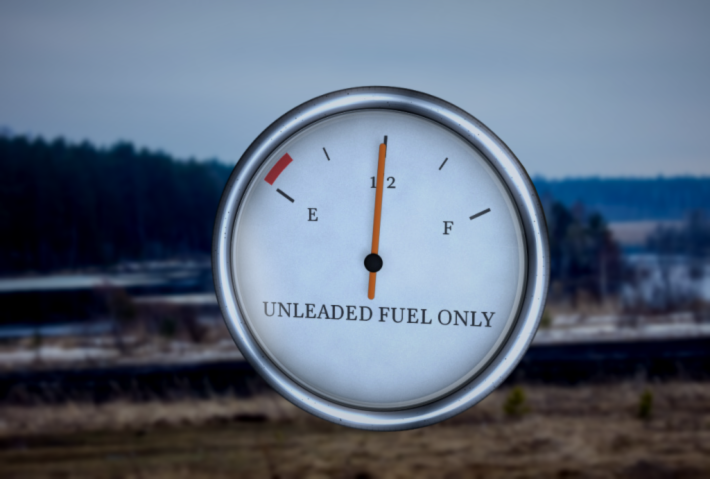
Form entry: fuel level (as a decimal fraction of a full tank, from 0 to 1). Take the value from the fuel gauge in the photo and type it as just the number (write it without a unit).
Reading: 0.5
